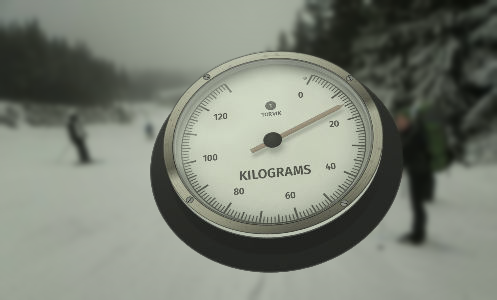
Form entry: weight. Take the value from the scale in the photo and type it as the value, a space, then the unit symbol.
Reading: 15 kg
